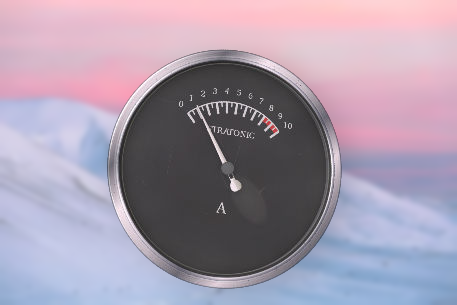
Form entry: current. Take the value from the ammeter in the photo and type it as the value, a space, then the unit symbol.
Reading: 1 A
